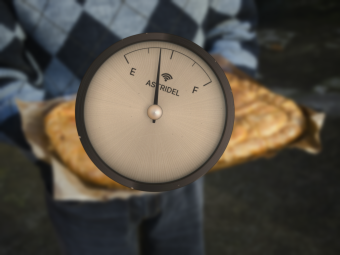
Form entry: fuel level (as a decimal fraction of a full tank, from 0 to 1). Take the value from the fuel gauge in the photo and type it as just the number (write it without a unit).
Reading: 0.375
